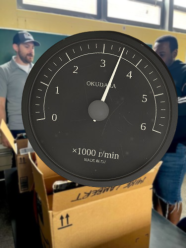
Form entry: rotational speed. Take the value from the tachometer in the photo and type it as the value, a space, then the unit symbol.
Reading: 3500 rpm
